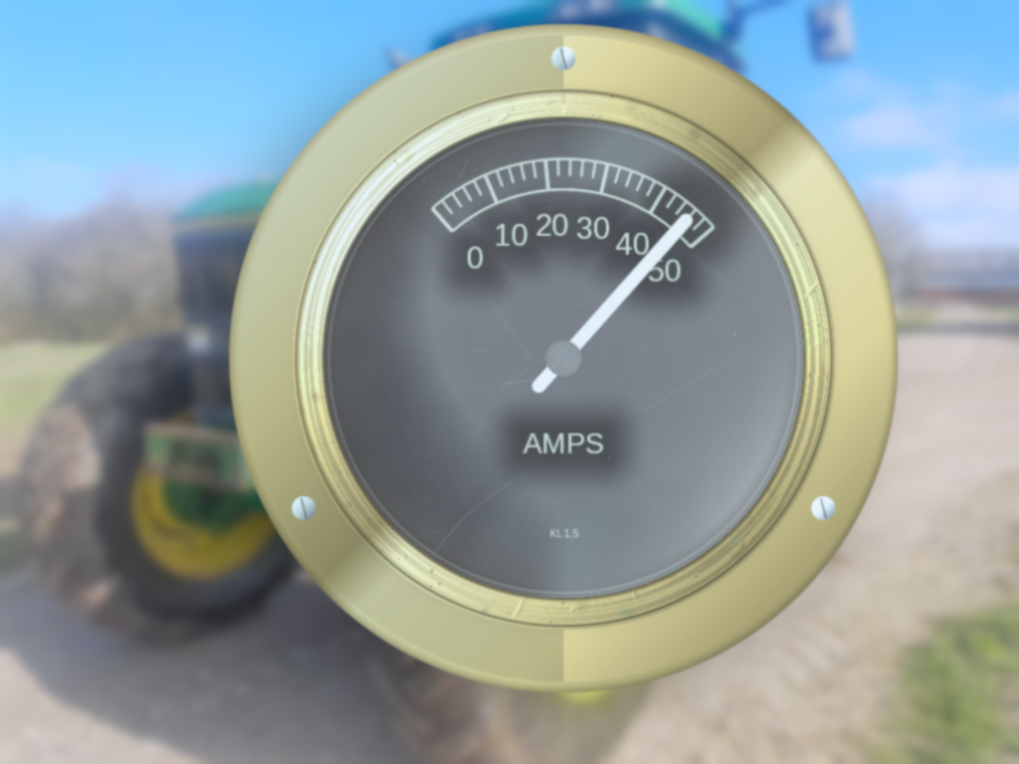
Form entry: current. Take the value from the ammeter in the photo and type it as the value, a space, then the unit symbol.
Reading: 46 A
